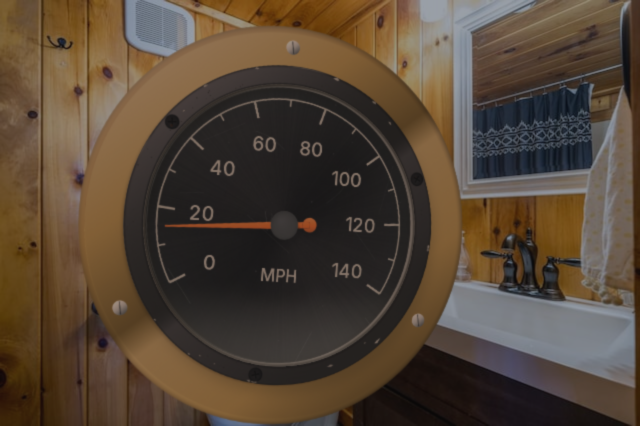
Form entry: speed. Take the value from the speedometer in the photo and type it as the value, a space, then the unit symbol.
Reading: 15 mph
